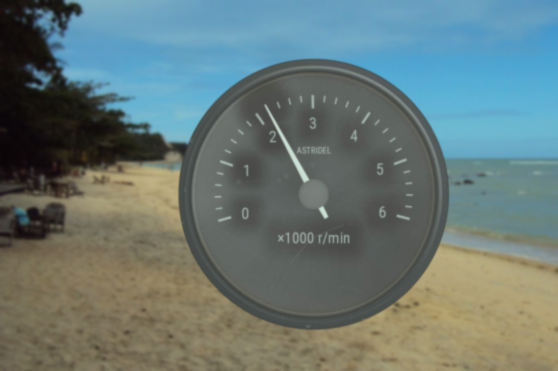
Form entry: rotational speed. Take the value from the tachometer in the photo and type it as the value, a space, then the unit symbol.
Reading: 2200 rpm
